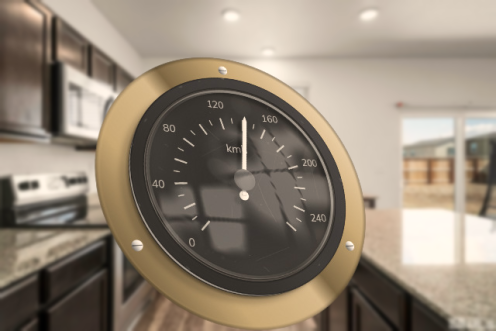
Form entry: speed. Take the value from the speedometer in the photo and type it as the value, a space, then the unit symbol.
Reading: 140 km/h
